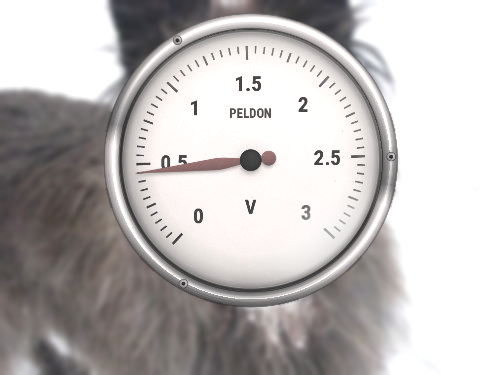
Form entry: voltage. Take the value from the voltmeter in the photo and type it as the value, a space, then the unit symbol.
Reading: 0.45 V
